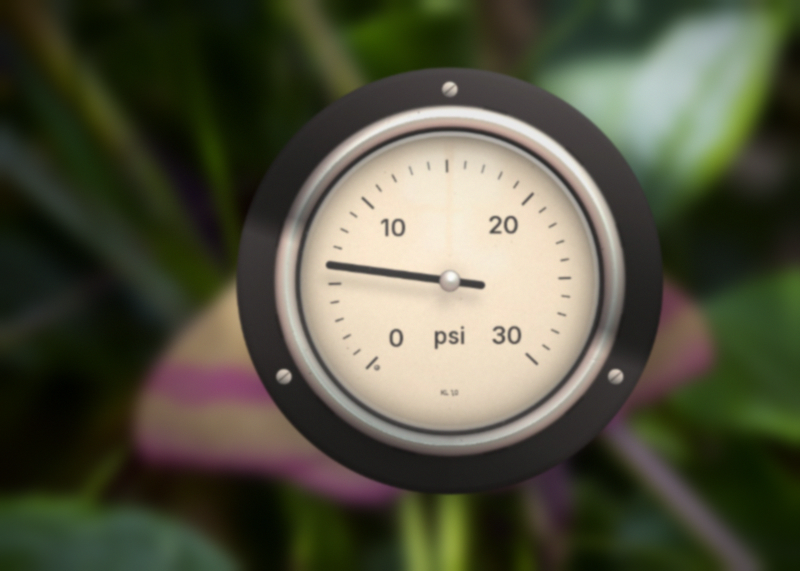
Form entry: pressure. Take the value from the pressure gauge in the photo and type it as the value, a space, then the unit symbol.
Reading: 6 psi
